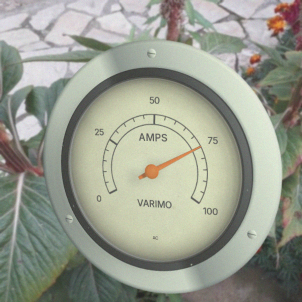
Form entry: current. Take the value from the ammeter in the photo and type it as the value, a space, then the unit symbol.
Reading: 75 A
